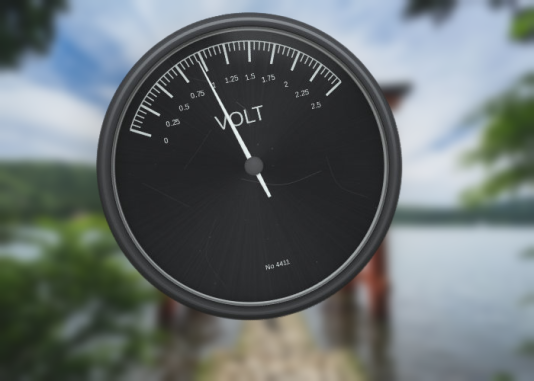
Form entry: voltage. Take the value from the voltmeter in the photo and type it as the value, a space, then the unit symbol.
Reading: 0.95 V
